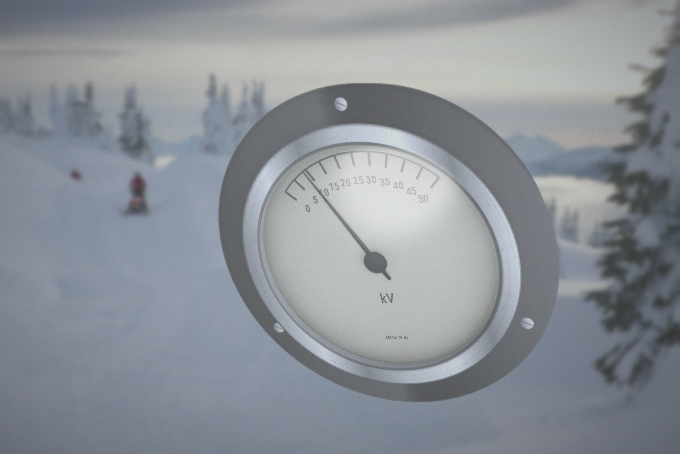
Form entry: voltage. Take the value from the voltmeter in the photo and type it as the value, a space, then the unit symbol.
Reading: 10 kV
